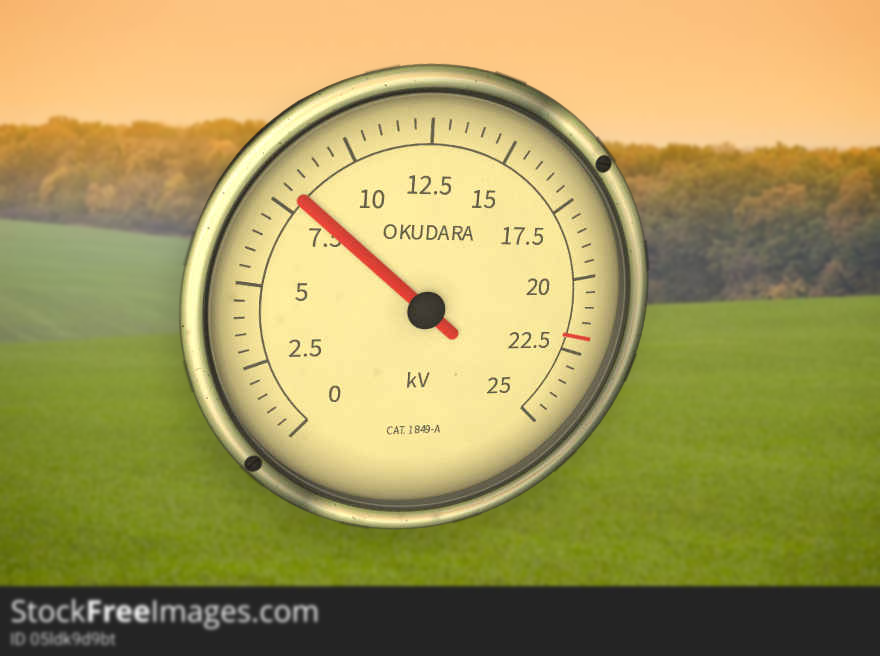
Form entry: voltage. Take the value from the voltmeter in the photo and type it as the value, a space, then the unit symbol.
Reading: 8 kV
